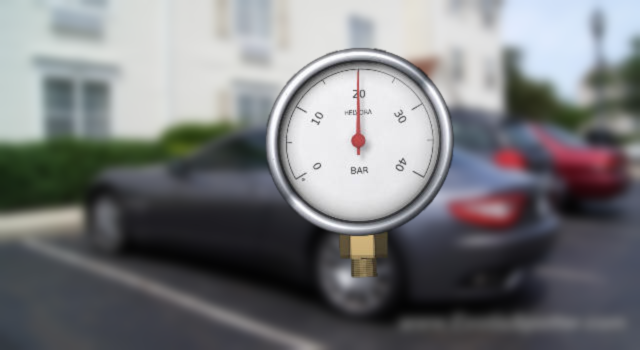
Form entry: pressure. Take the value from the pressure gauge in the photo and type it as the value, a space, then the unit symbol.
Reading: 20 bar
